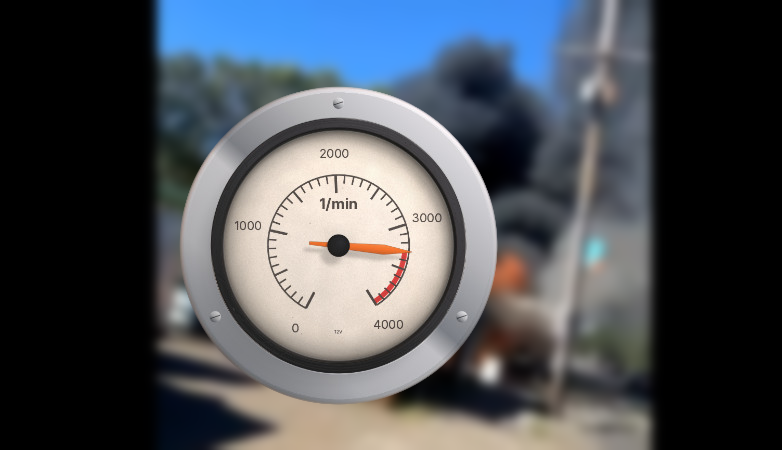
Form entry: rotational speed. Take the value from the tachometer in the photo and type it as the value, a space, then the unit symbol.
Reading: 3300 rpm
